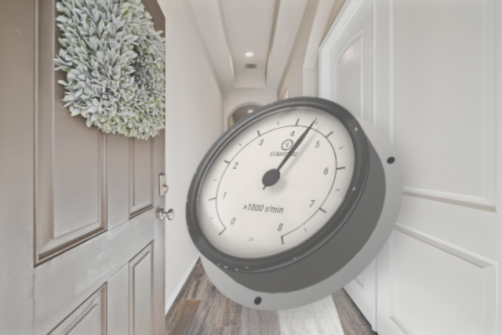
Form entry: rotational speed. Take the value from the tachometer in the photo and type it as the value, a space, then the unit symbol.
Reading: 4500 rpm
